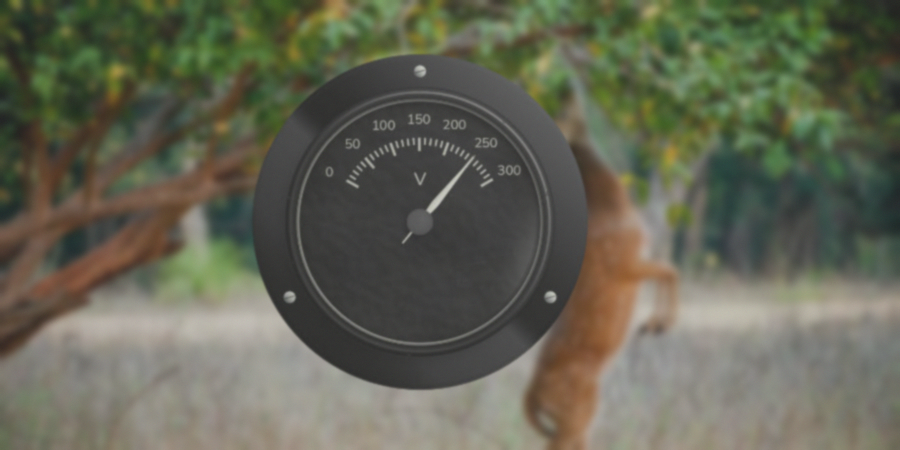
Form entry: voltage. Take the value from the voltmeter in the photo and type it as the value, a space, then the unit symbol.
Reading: 250 V
